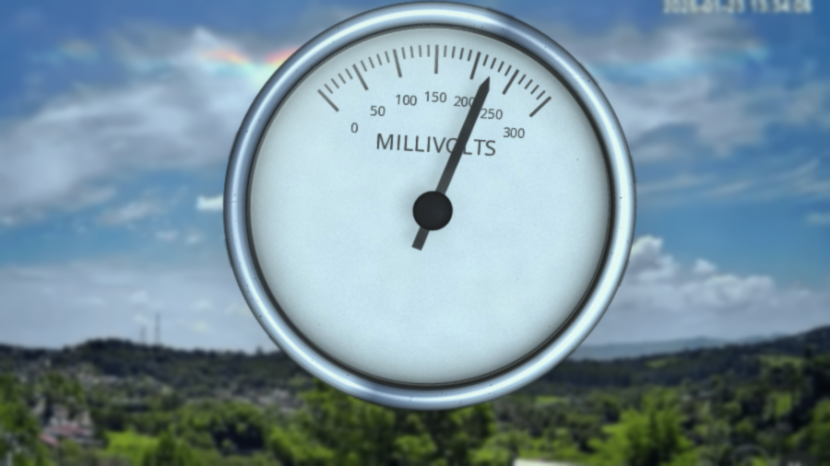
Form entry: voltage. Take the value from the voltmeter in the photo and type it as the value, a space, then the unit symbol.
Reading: 220 mV
